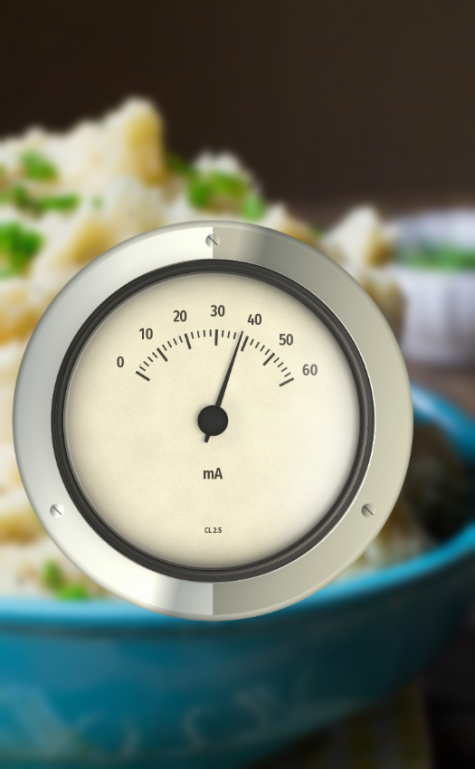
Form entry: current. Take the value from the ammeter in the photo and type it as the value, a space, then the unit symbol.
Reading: 38 mA
